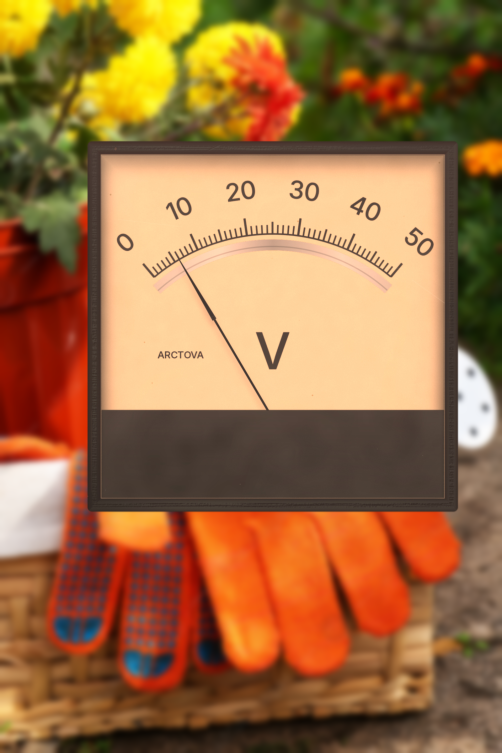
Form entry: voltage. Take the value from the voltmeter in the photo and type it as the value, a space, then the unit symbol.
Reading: 6 V
